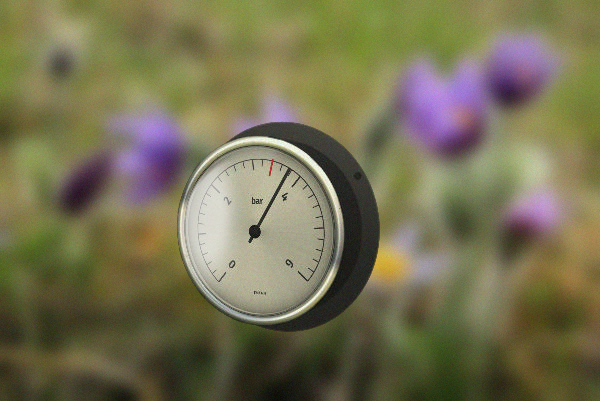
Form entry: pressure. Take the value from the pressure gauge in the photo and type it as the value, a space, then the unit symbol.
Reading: 3.8 bar
